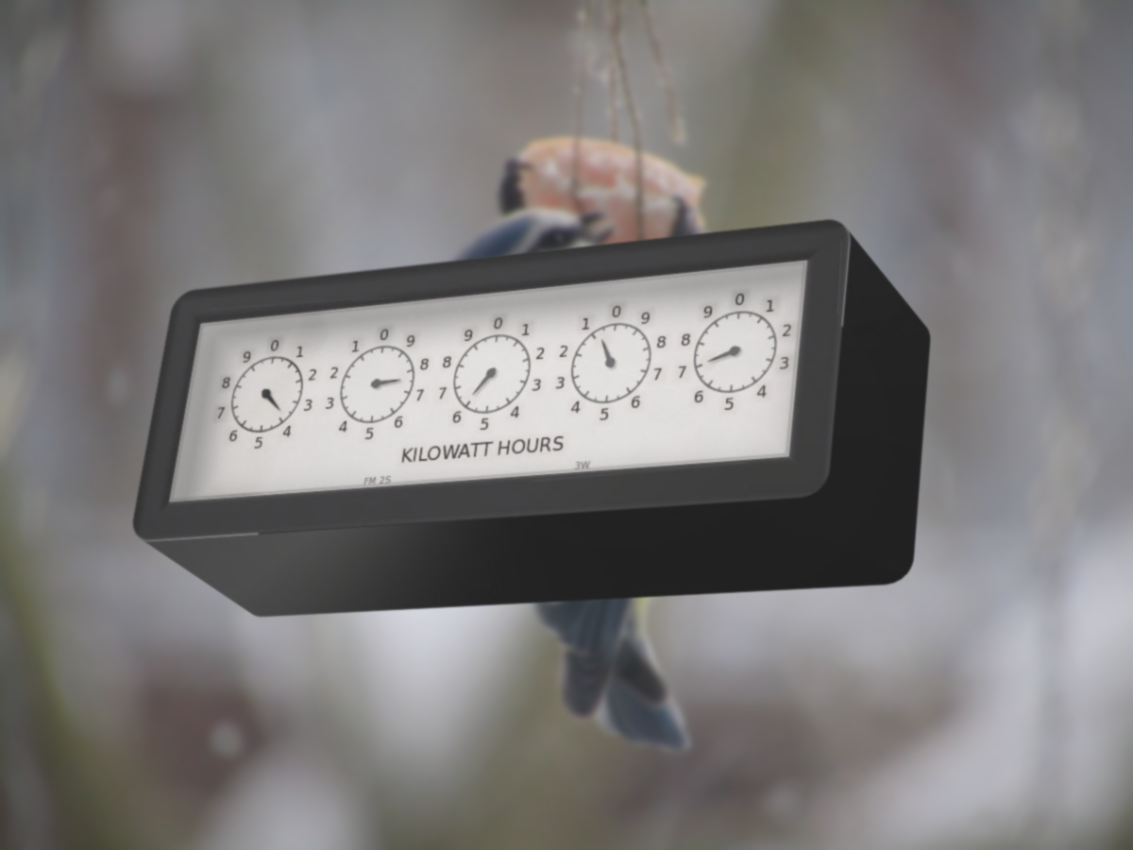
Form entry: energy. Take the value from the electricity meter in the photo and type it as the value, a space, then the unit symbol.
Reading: 37607 kWh
